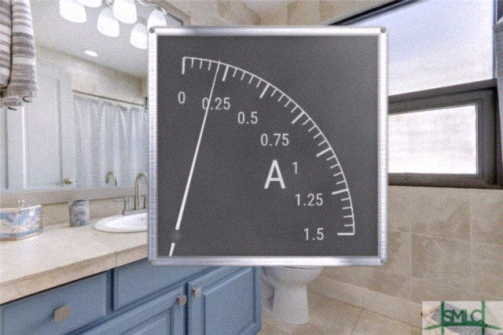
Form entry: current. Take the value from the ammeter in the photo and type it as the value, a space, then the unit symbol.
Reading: 0.2 A
